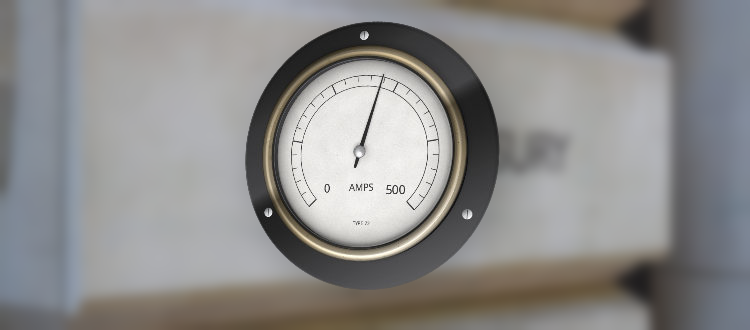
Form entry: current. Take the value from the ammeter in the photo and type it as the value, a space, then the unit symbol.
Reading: 280 A
